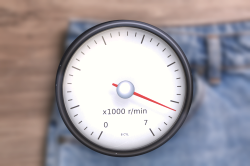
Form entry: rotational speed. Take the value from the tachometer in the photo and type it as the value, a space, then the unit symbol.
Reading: 6200 rpm
